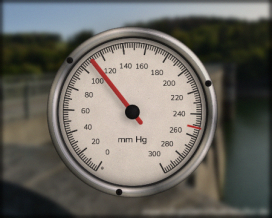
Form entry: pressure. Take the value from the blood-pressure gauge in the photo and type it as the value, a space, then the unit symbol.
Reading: 110 mmHg
